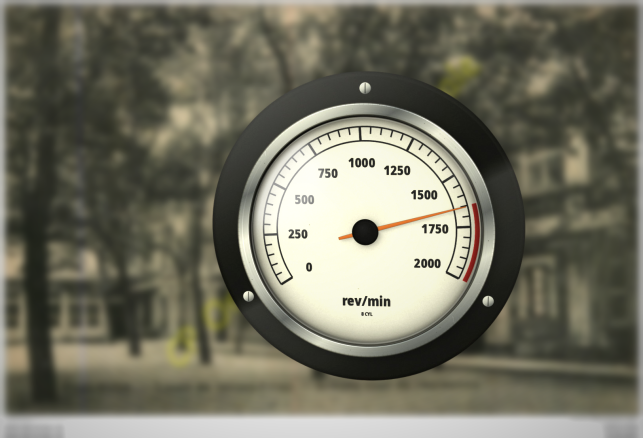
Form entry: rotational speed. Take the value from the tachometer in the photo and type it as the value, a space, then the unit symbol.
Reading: 1650 rpm
